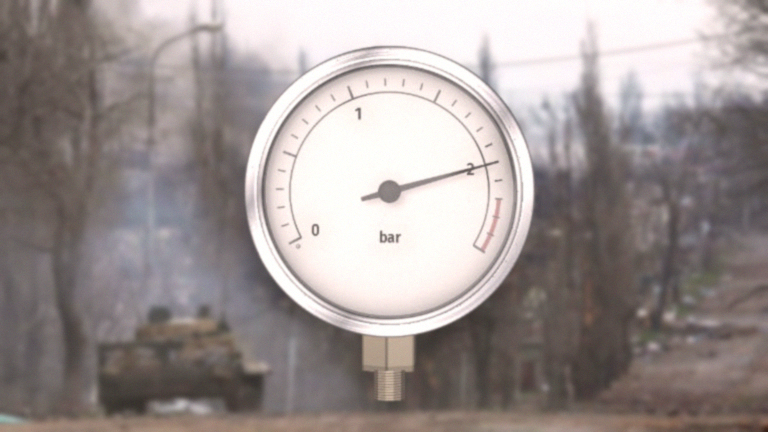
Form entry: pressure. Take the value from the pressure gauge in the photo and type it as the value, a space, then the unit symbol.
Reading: 2 bar
